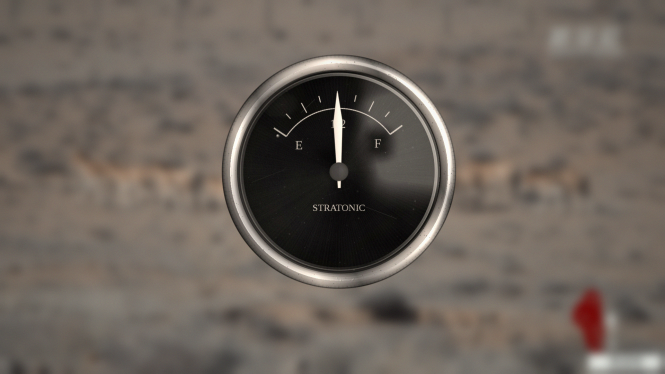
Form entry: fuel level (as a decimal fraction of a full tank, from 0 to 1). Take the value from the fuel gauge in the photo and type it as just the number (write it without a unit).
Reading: 0.5
